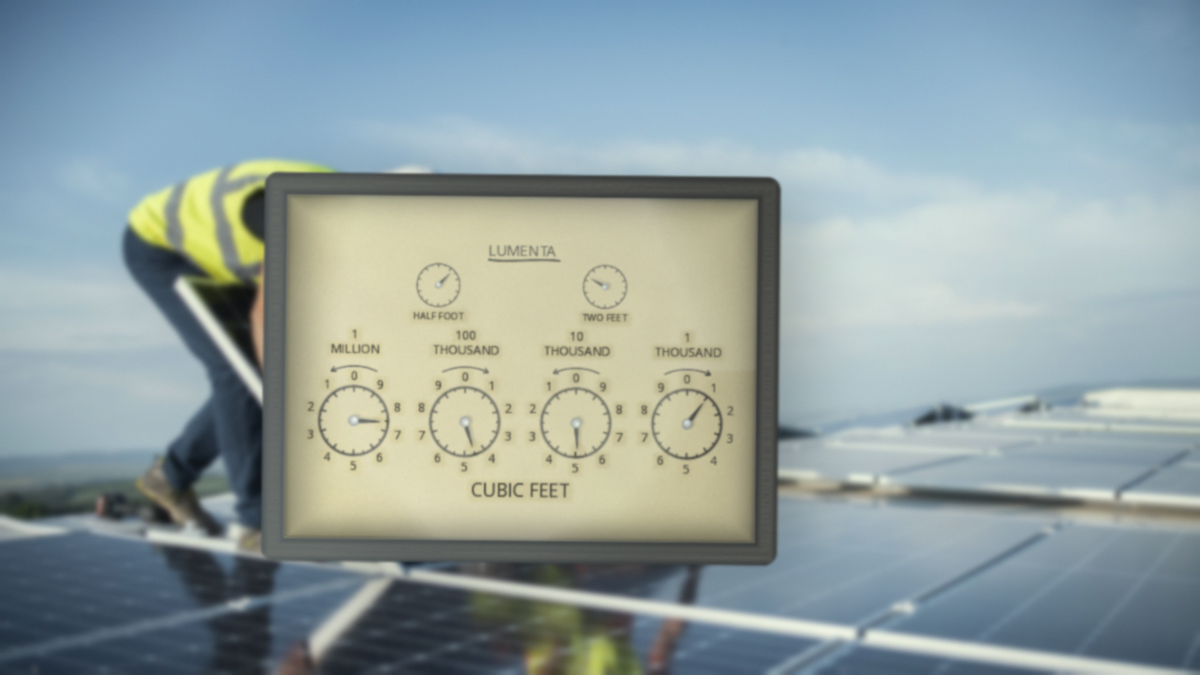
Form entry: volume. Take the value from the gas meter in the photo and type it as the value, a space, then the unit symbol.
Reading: 745100 ft³
